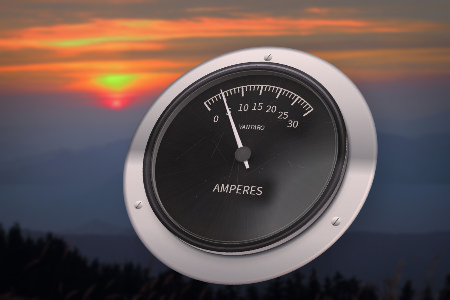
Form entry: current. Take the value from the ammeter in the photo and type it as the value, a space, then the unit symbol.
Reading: 5 A
